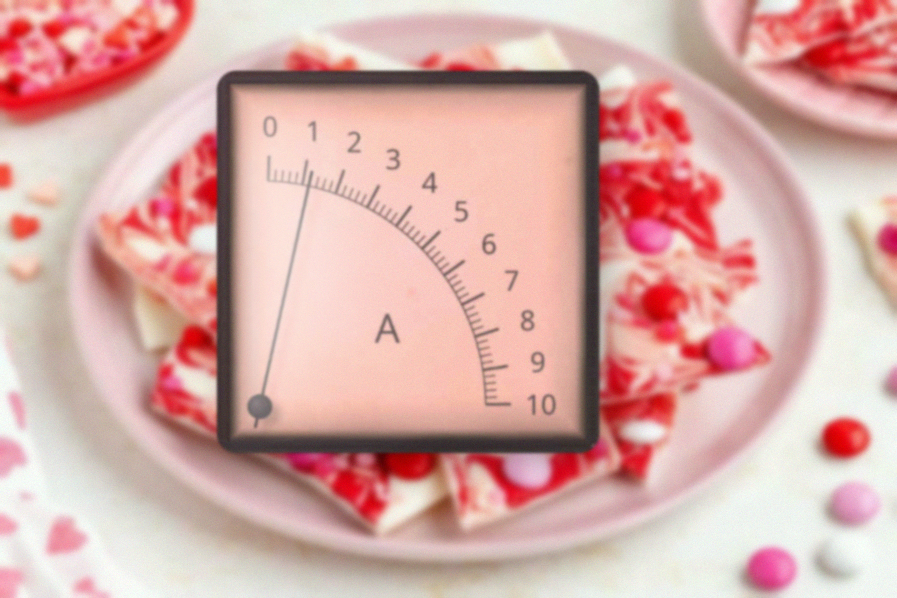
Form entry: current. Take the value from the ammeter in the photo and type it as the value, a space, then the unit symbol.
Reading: 1.2 A
